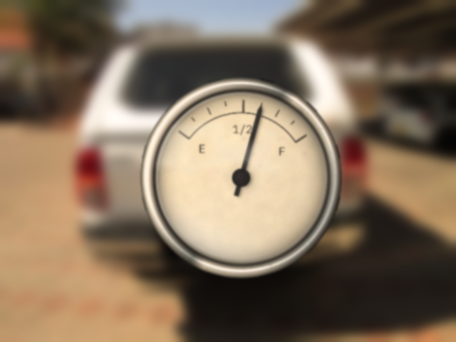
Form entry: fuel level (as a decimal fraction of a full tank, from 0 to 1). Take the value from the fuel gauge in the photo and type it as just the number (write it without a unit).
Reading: 0.625
